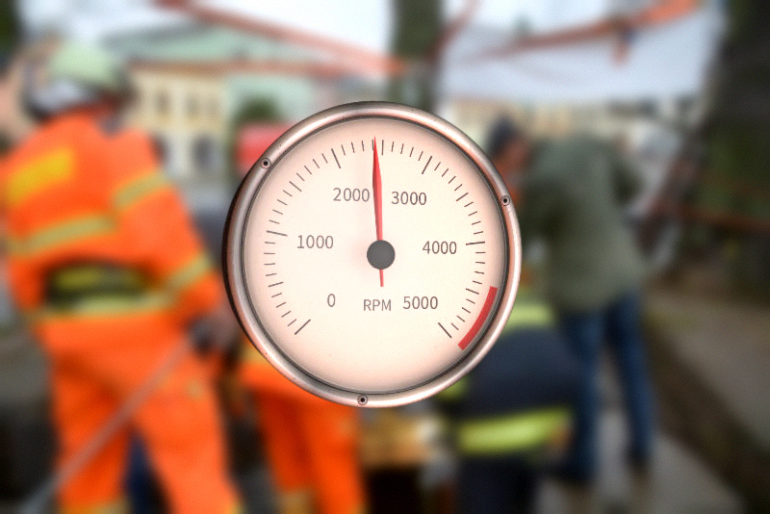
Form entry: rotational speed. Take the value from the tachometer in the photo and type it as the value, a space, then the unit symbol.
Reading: 2400 rpm
